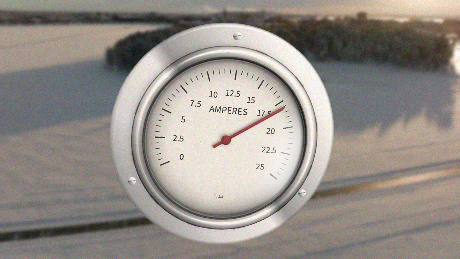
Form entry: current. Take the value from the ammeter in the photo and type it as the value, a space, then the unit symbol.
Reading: 18 A
